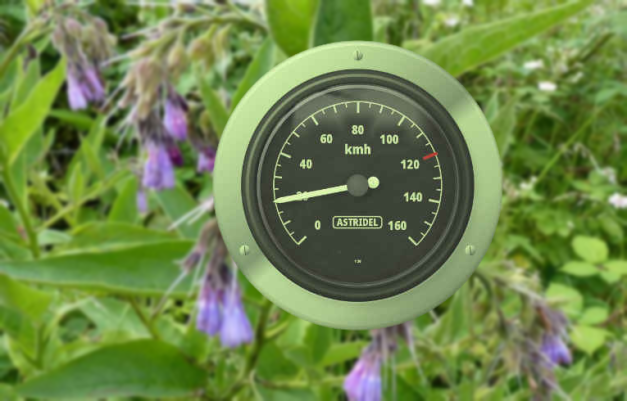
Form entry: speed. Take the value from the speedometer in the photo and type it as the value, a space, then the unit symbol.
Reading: 20 km/h
